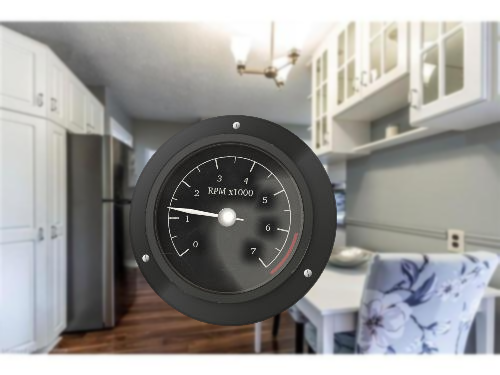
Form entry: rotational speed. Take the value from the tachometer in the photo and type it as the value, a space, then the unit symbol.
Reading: 1250 rpm
